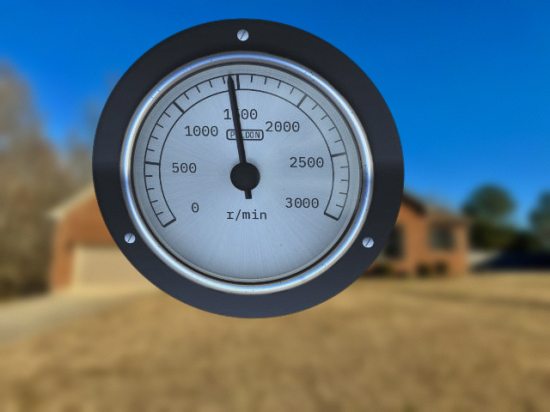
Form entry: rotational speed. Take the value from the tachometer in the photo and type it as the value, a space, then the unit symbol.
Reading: 1450 rpm
